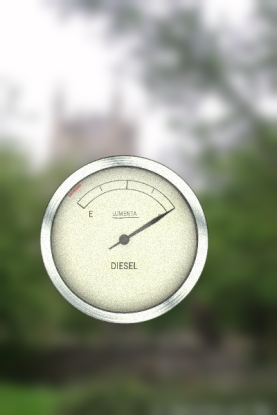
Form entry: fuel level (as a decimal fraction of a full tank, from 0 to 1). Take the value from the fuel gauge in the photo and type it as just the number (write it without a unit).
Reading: 1
